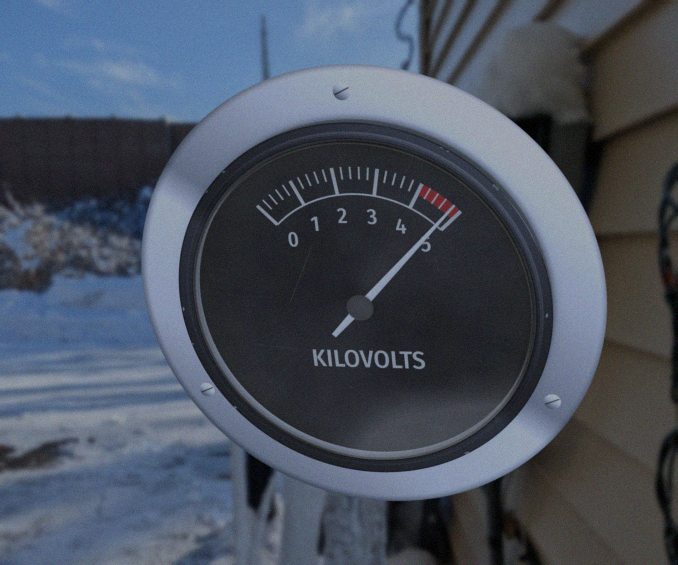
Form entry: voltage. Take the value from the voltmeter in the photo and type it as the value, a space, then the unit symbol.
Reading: 4.8 kV
